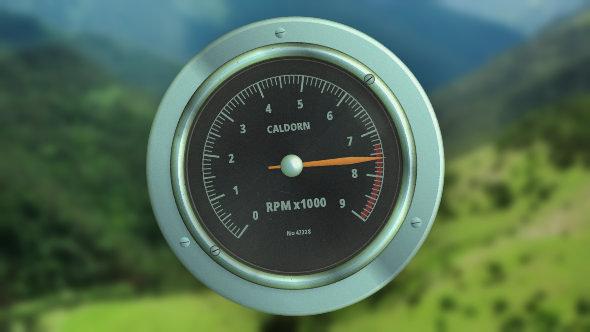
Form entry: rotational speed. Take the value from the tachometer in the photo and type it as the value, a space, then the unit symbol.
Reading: 7600 rpm
